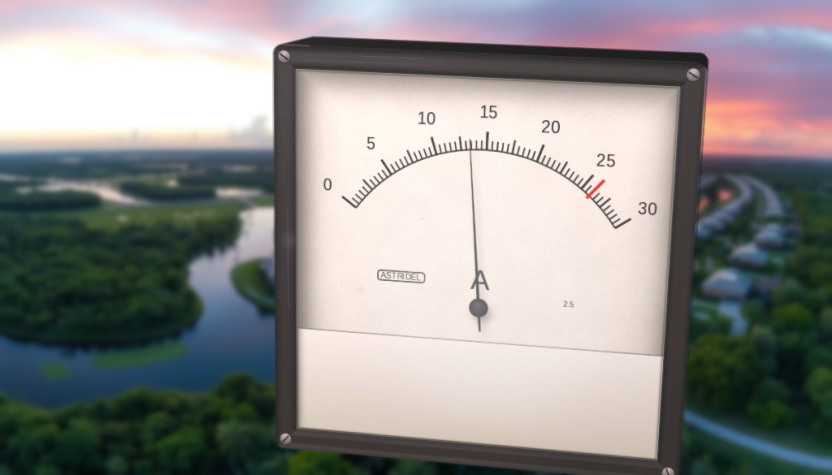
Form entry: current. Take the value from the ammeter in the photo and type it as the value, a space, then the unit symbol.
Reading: 13.5 A
